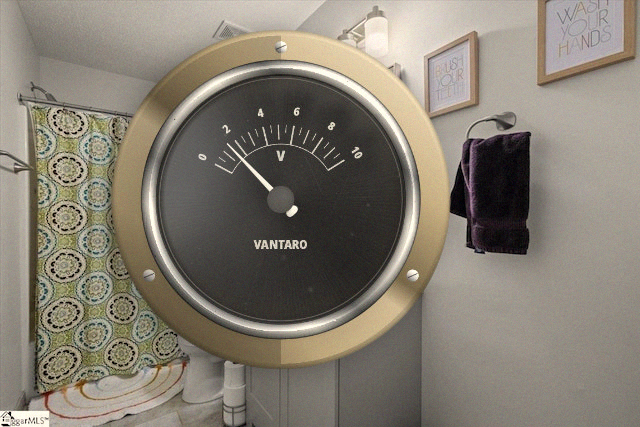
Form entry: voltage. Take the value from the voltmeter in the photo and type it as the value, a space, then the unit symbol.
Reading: 1.5 V
